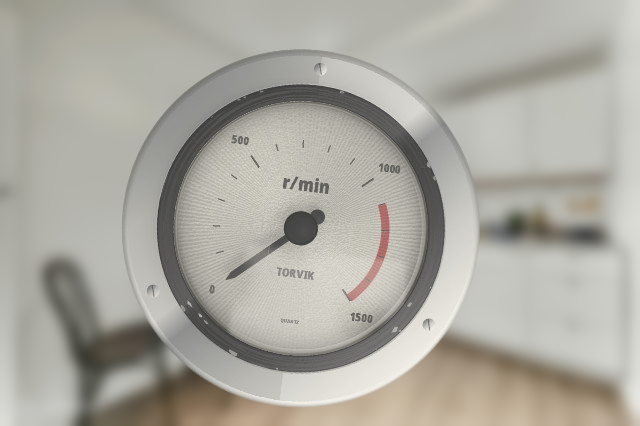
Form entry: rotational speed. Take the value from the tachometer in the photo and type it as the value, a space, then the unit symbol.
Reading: 0 rpm
